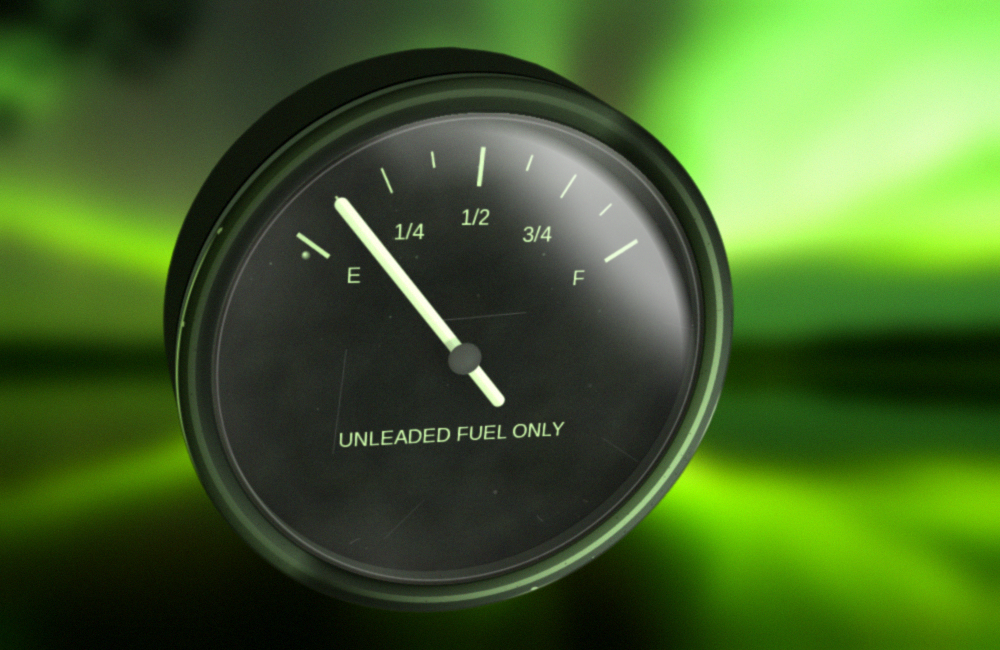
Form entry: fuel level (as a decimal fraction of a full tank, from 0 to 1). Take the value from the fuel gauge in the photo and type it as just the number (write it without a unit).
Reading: 0.125
